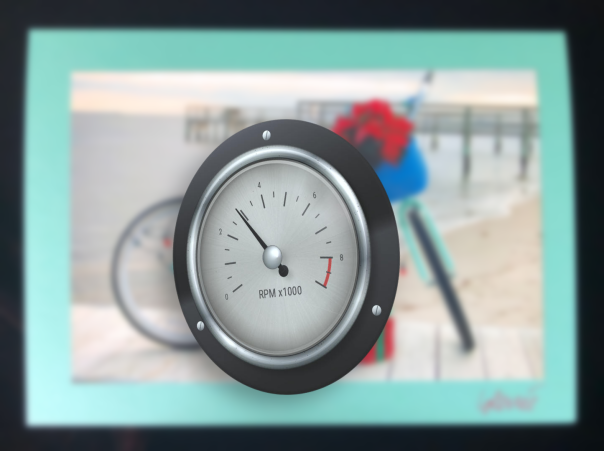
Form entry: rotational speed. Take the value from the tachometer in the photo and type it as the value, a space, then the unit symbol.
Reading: 3000 rpm
